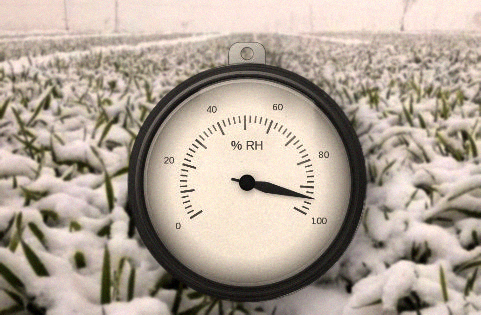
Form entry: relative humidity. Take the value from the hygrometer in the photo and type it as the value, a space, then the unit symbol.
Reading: 94 %
